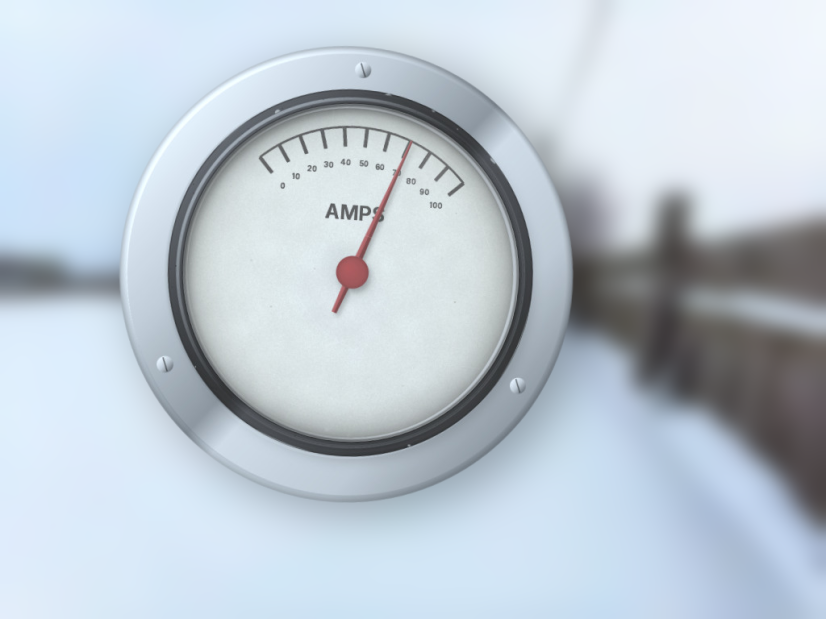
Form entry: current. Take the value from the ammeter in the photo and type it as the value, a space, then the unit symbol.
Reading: 70 A
